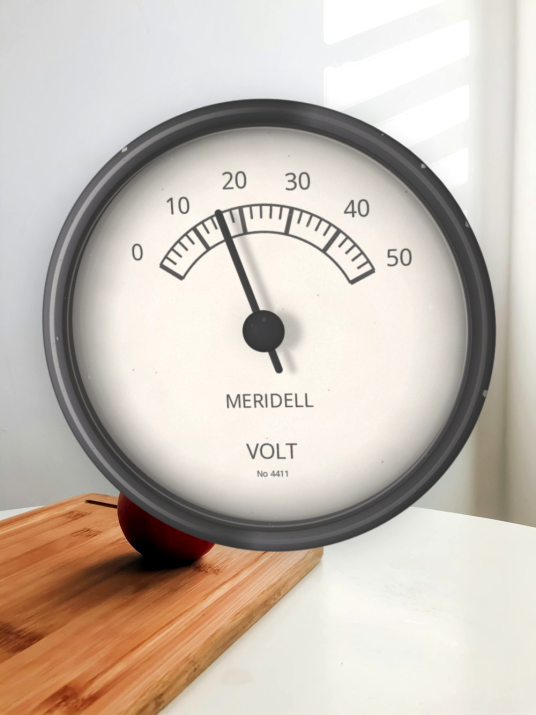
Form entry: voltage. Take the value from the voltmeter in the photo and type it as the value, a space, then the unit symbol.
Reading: 16 V
